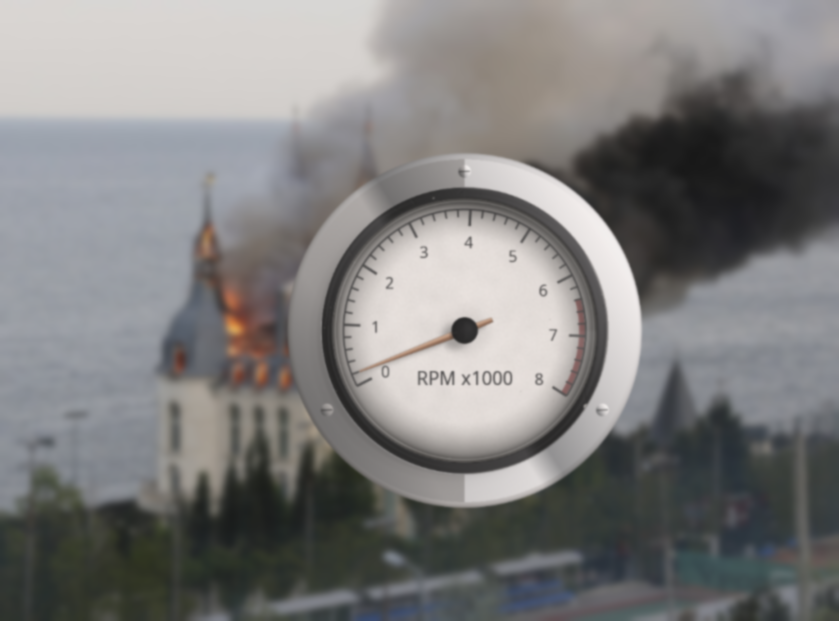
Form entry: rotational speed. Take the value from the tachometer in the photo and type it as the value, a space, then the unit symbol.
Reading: 200 rpm
